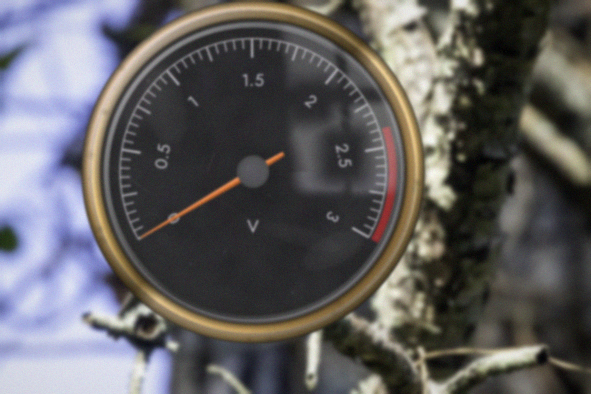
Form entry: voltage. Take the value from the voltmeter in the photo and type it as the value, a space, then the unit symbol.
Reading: 0 V
